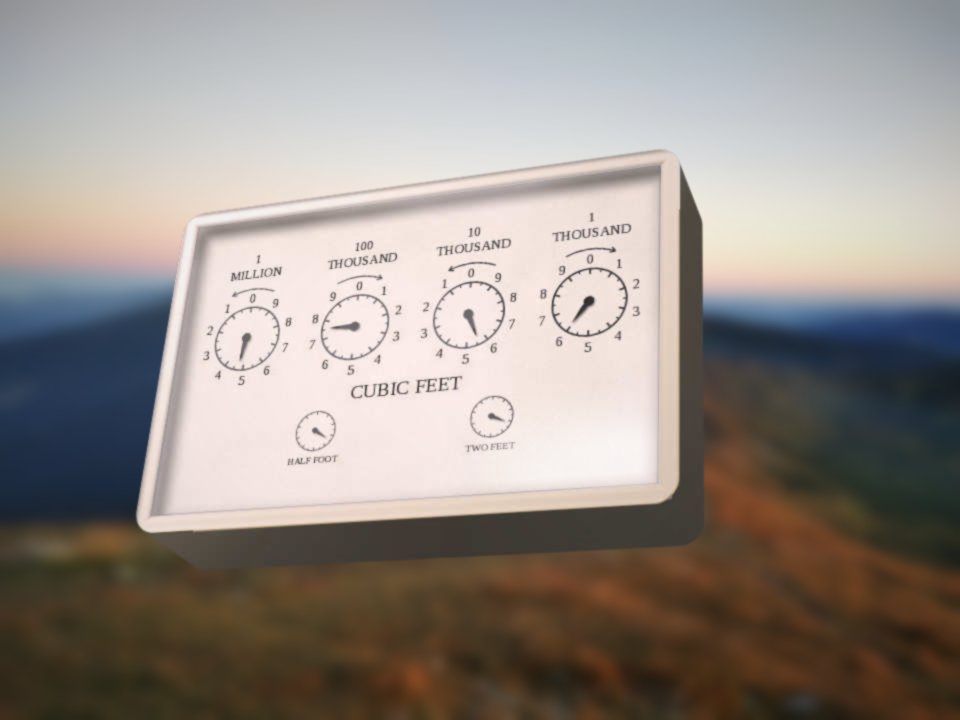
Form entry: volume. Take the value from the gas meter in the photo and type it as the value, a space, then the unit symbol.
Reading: 475600 ft³
